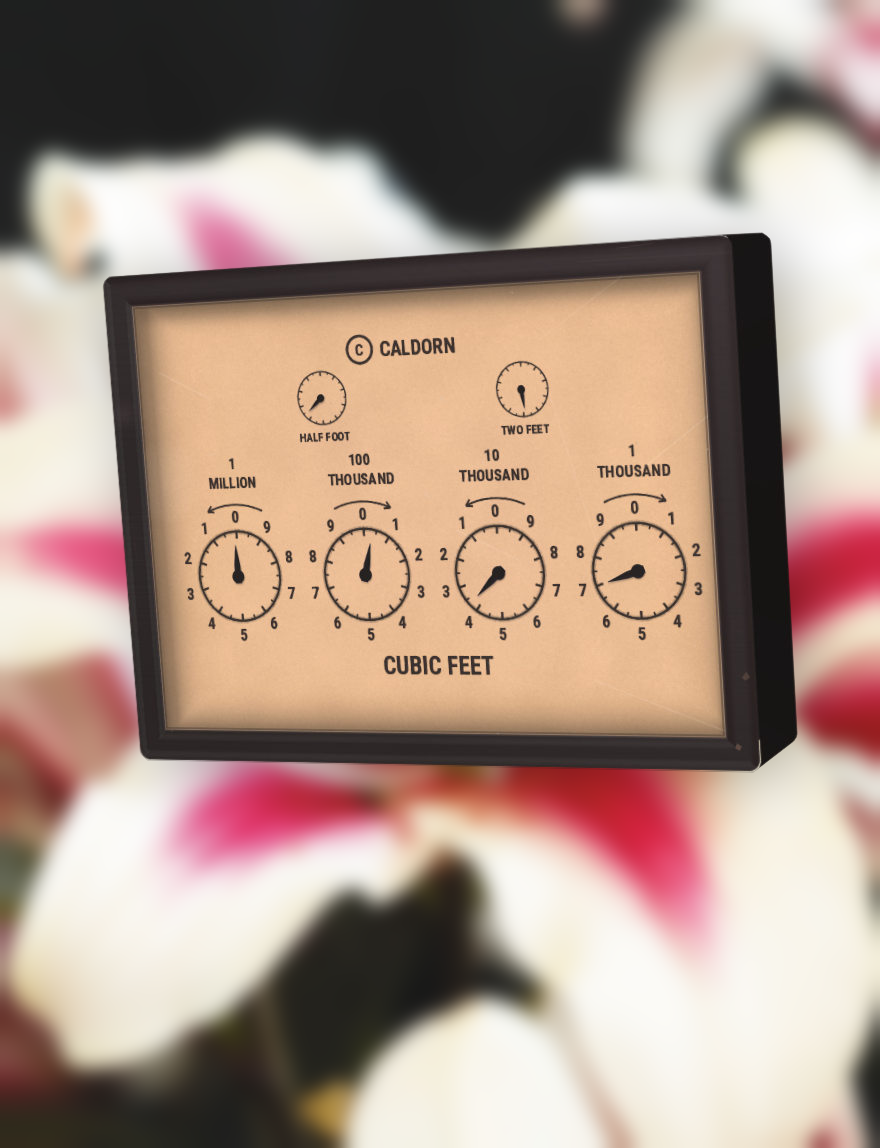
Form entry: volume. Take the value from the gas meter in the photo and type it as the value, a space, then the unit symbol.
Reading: 3700 ft³
